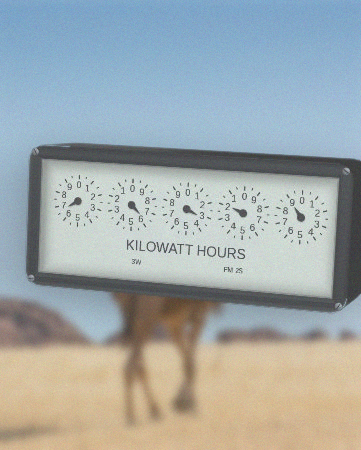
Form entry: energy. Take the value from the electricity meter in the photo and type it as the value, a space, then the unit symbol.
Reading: 66319 kWh
